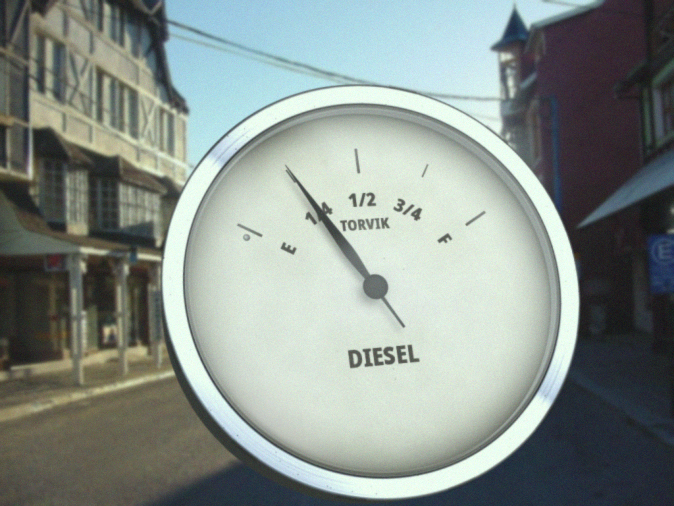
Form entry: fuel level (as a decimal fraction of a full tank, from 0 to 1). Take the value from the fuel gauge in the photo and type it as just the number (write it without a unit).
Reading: 0.25
